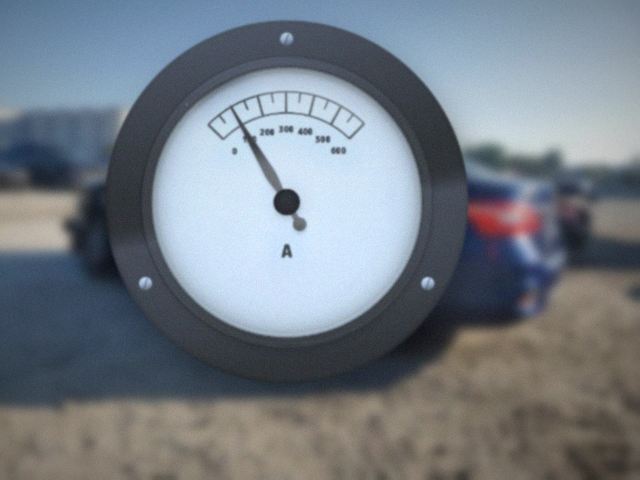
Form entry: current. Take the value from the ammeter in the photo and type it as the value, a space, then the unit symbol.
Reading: 100 A
